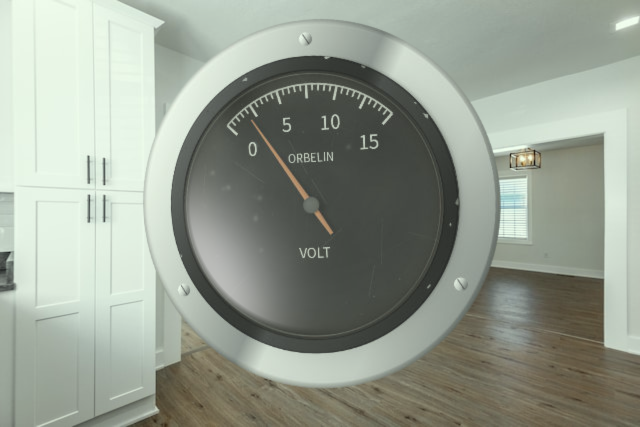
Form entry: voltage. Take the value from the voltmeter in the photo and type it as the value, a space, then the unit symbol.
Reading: 2 V
